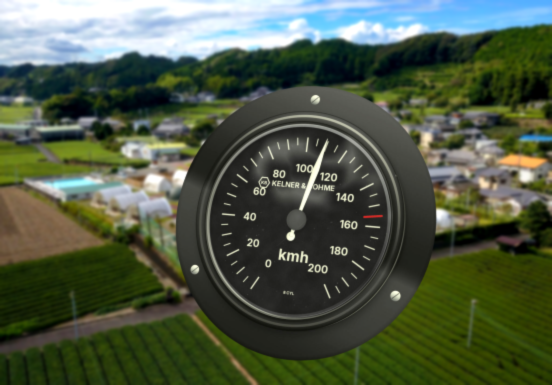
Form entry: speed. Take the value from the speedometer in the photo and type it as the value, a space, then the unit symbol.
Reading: 110 km/h
